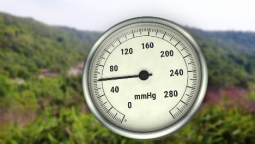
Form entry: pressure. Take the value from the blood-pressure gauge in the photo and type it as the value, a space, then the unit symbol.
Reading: 60 mmHg
